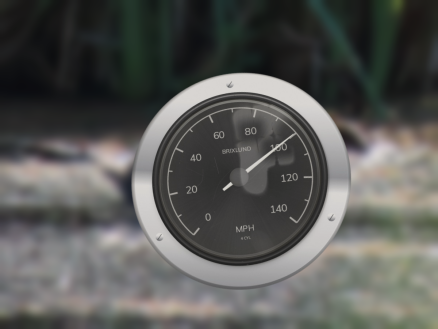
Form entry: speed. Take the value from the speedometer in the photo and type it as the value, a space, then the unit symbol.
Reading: 100 mph
